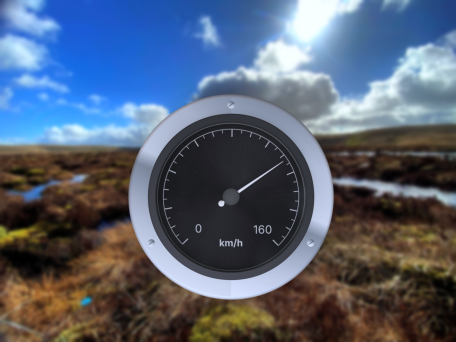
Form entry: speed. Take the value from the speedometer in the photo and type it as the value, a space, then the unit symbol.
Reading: 112.5 km/h
